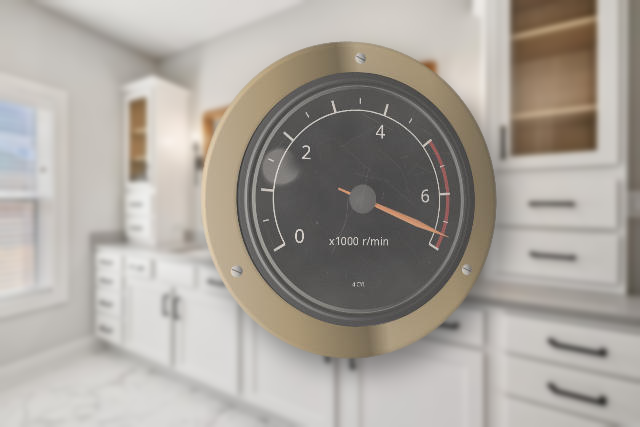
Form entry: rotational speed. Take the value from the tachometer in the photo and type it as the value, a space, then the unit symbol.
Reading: 6750 rpm
